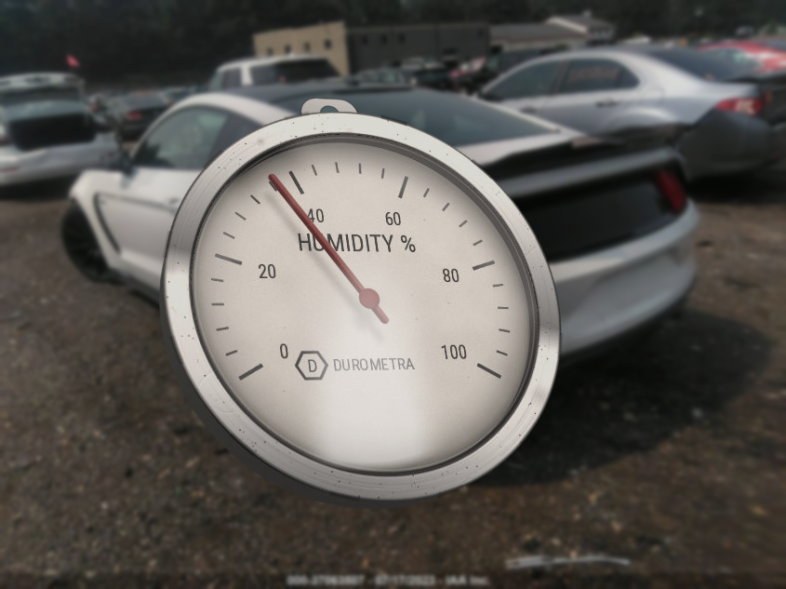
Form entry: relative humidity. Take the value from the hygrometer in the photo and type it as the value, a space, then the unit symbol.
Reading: 36 %
